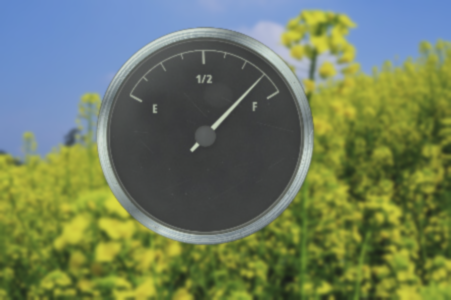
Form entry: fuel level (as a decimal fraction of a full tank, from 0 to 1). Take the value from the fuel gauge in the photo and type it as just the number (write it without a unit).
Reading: 0.875
